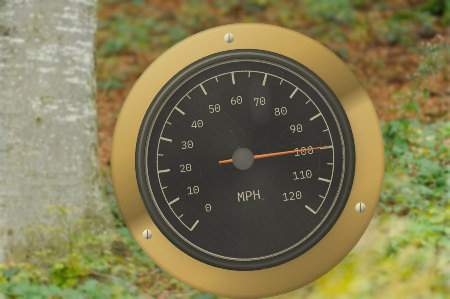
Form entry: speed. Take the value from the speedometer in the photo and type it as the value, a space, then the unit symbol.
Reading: 100 mph
